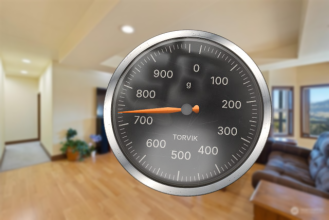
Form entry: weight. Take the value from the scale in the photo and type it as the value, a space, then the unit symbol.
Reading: 730 g
